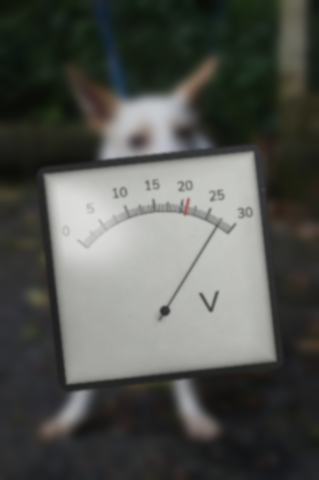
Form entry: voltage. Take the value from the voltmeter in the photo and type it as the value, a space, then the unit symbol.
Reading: 27.5 V
